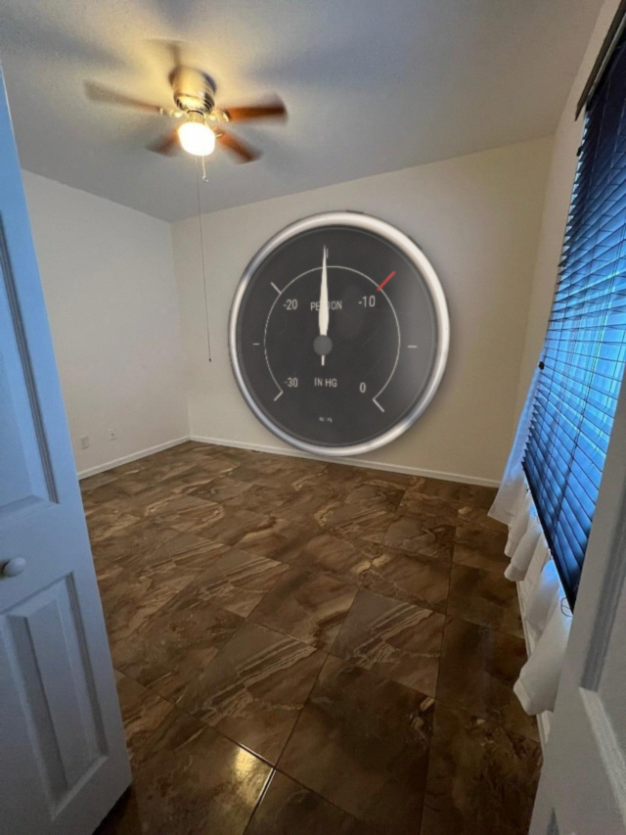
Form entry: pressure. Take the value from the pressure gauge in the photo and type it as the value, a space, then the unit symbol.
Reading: -15 inHg
